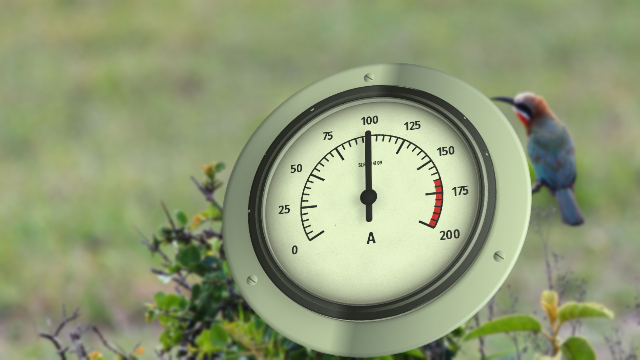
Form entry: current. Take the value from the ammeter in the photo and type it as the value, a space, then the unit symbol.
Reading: 100 A
